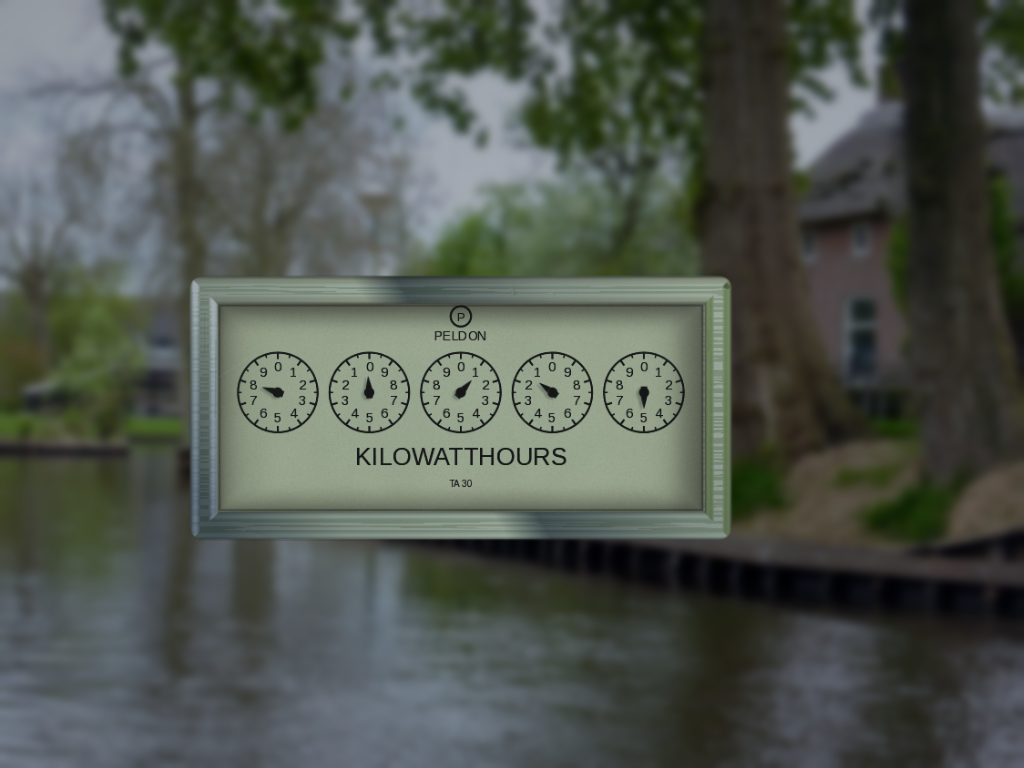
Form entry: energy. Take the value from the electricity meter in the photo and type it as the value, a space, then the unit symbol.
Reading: 80115 kWh
